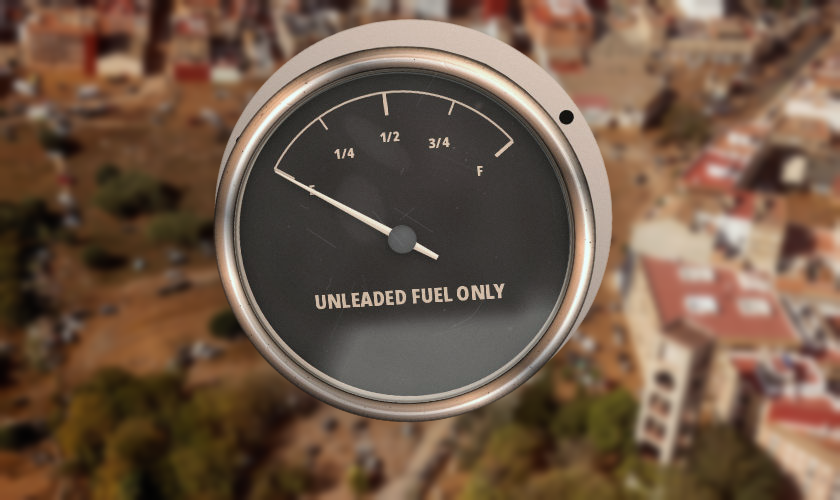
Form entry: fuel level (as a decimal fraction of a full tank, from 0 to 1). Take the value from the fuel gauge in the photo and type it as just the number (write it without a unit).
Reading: 0
